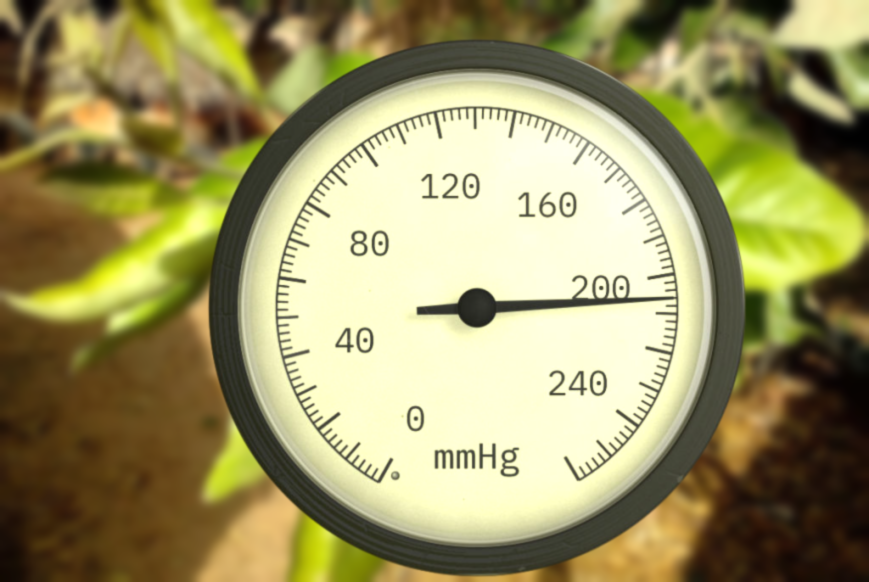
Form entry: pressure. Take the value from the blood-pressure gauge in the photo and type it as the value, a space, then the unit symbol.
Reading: 206 mmHg
